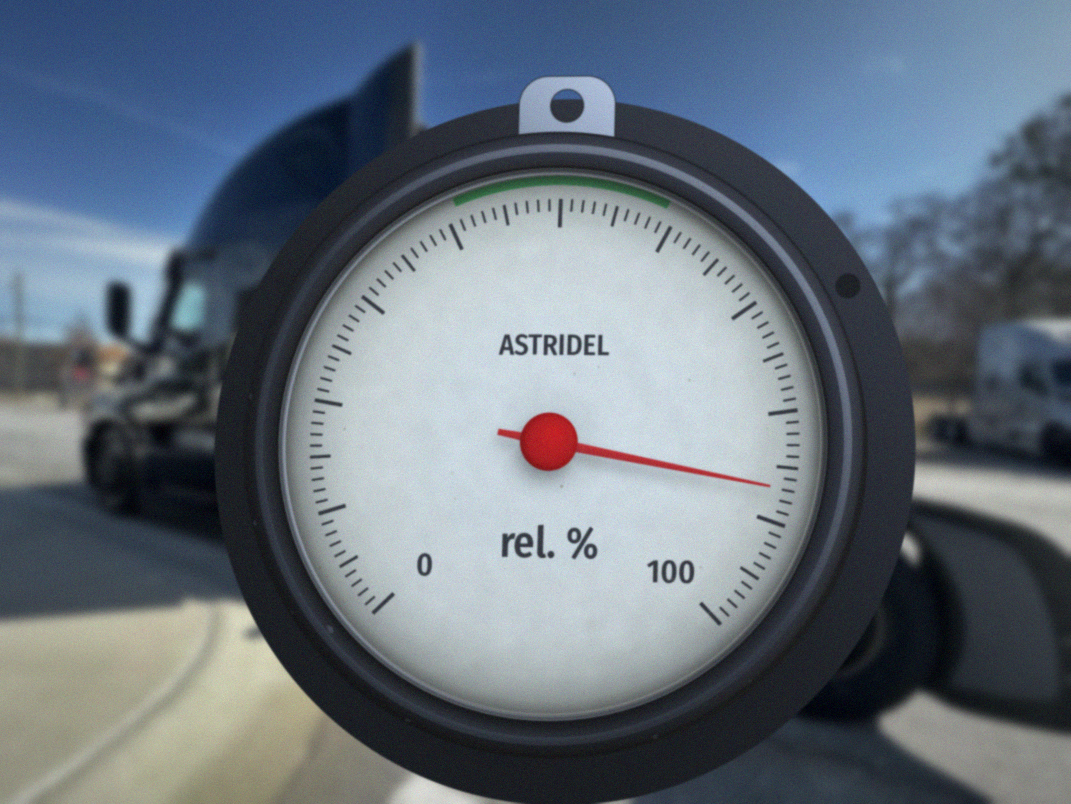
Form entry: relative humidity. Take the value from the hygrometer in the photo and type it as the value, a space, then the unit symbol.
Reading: 87 %
